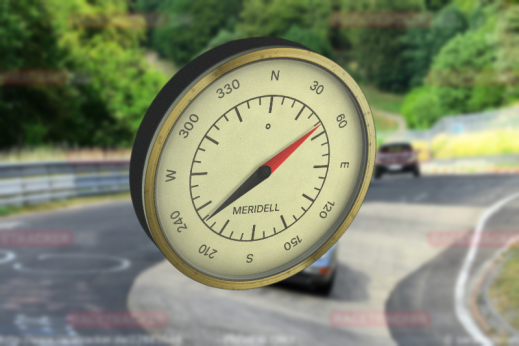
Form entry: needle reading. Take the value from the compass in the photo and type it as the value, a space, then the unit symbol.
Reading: 50 °
